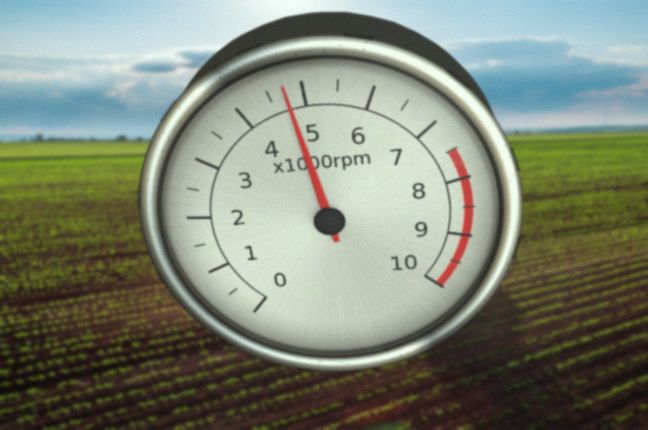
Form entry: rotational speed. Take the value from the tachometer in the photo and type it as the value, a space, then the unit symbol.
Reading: 4750 rpm
